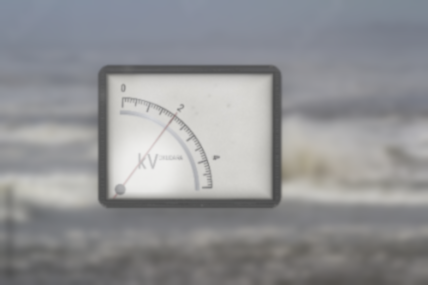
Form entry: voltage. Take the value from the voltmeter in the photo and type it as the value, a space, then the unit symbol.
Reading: 2 kV
